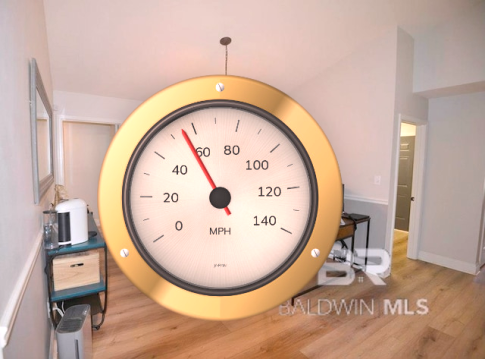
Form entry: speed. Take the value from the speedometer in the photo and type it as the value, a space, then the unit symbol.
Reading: 55 mph
